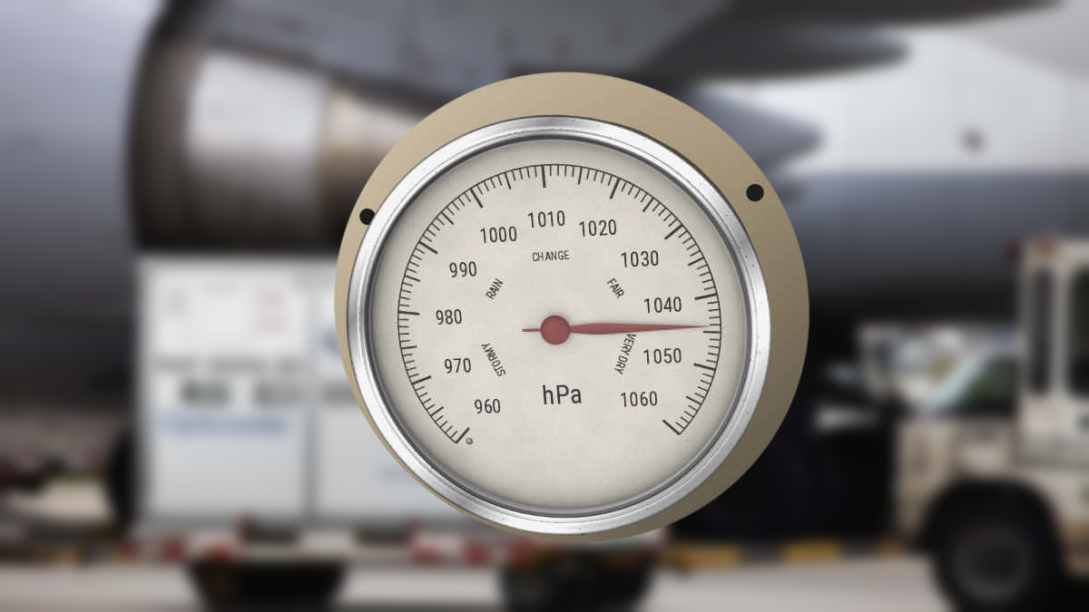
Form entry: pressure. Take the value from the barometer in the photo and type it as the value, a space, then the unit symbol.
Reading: 1044 hPa
